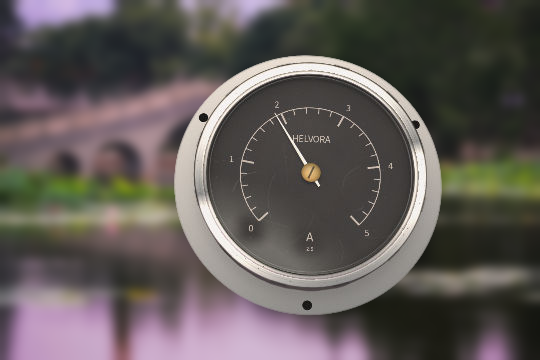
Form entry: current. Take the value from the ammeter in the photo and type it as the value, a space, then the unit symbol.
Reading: 1.9 A
